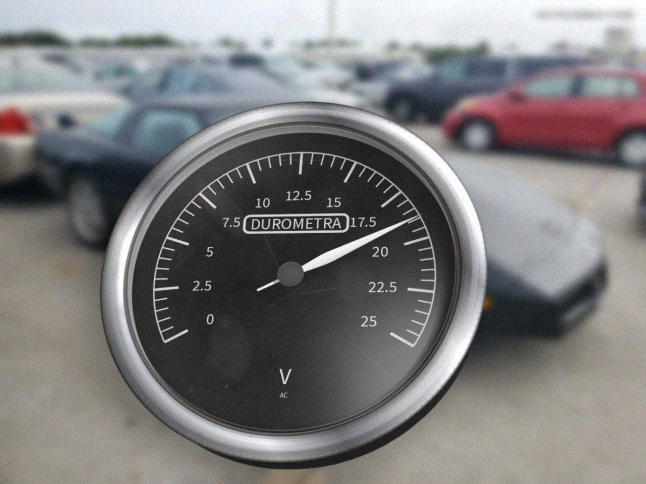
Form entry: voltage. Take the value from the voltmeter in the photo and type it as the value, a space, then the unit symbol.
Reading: 19 V
